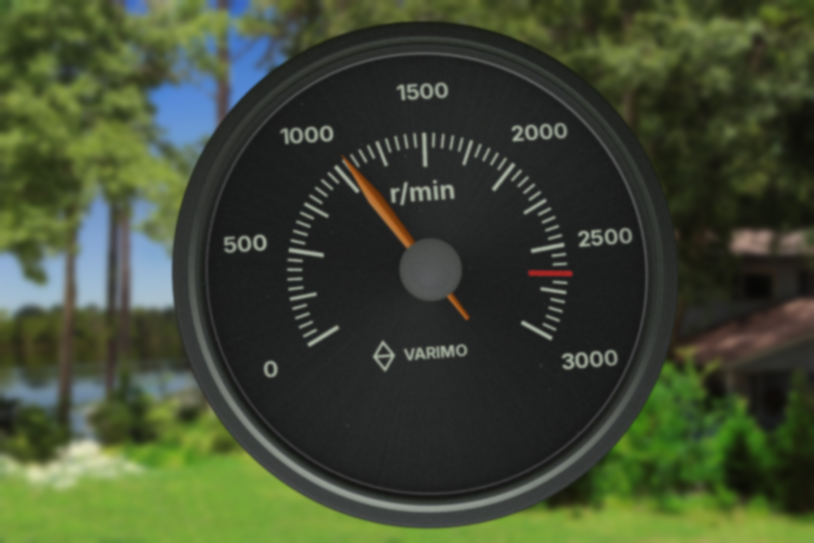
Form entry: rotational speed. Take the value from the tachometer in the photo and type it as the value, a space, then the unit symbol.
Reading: 1050 rpm
